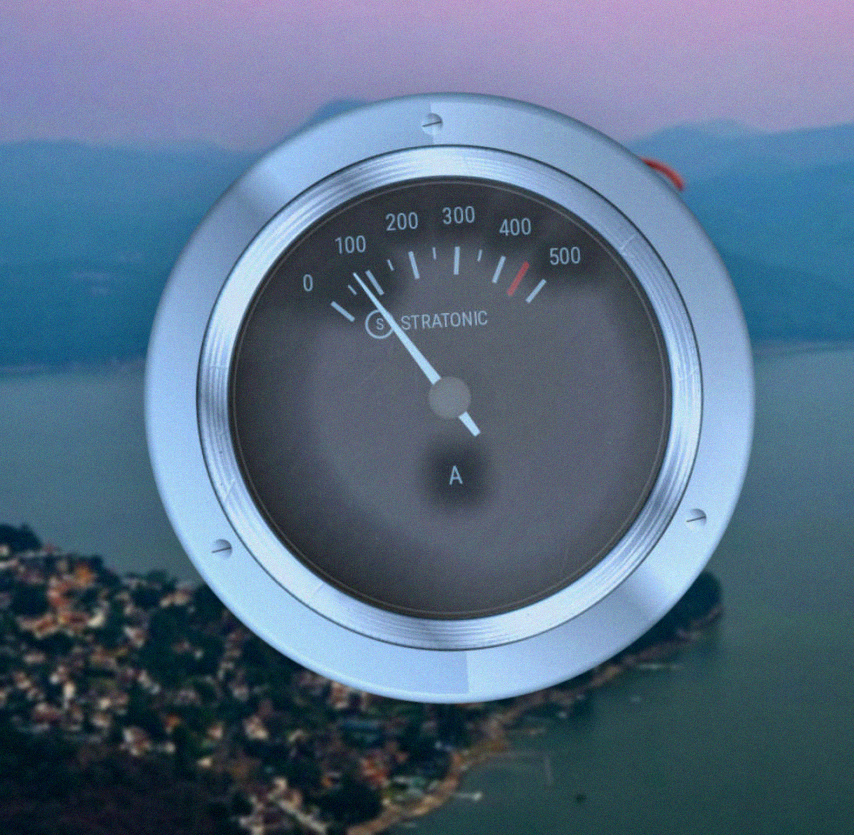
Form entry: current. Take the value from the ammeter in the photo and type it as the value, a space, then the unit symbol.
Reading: 75 A
